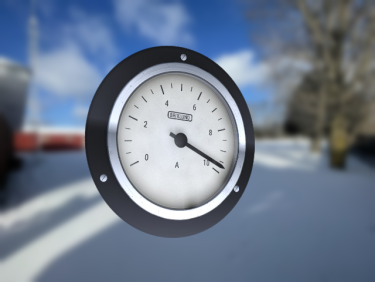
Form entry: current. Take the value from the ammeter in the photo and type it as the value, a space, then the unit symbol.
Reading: 9.75 A
